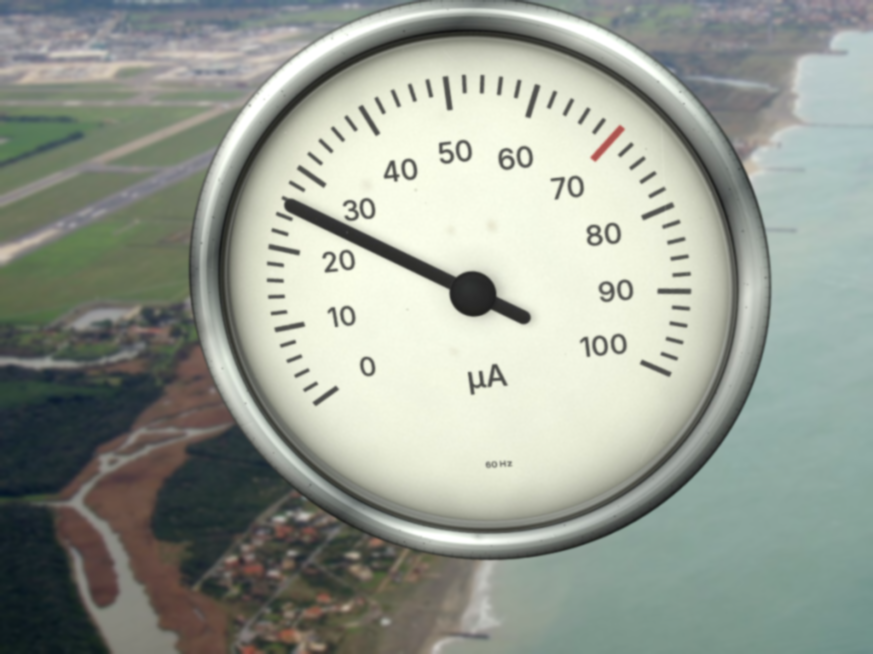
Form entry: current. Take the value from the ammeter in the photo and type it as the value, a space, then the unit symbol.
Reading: 26 µA
